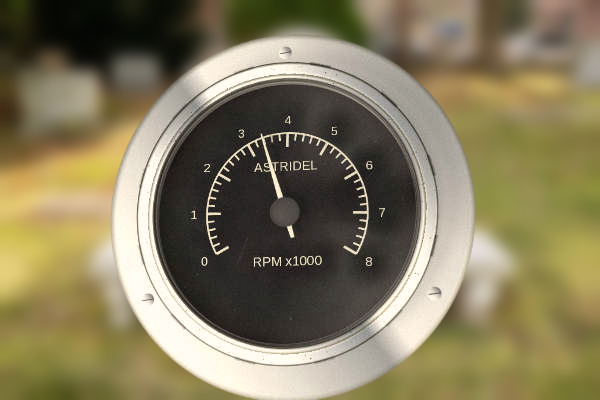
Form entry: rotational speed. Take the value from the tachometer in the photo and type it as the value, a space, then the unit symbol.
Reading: 3400 rpm
